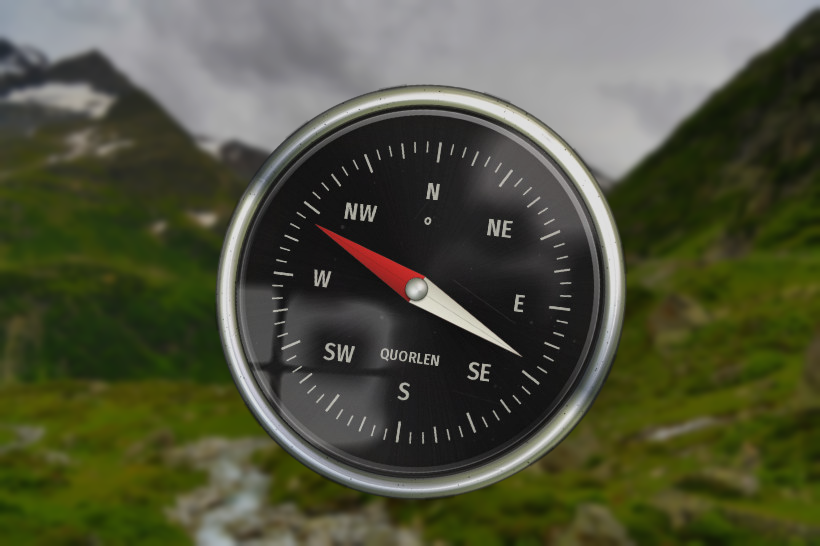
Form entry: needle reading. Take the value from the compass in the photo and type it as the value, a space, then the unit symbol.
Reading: 295 °
